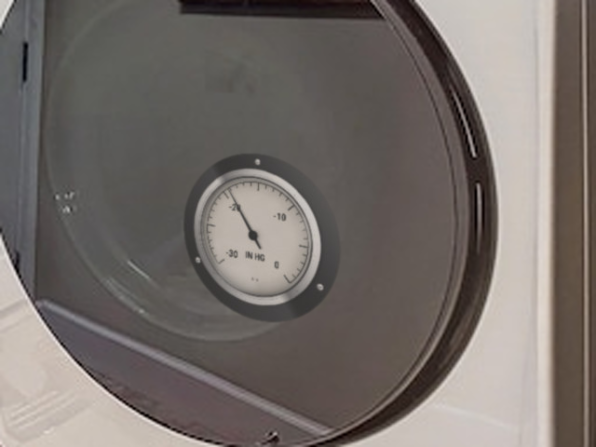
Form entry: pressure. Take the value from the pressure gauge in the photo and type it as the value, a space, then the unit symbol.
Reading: -19 inHg
